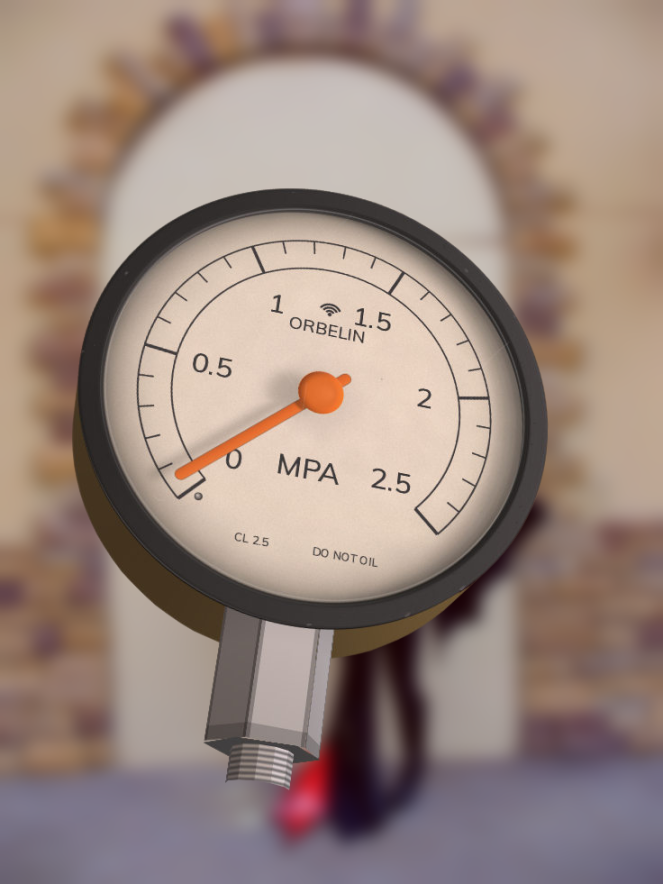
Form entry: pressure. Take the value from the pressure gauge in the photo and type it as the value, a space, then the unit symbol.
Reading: 0.05 MPa
